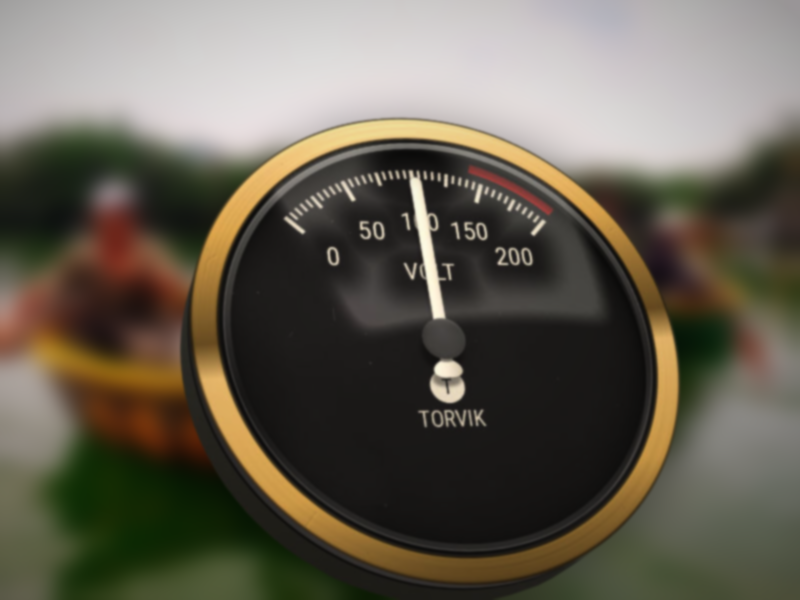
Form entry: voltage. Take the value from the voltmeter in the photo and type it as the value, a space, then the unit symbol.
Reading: 100 V
